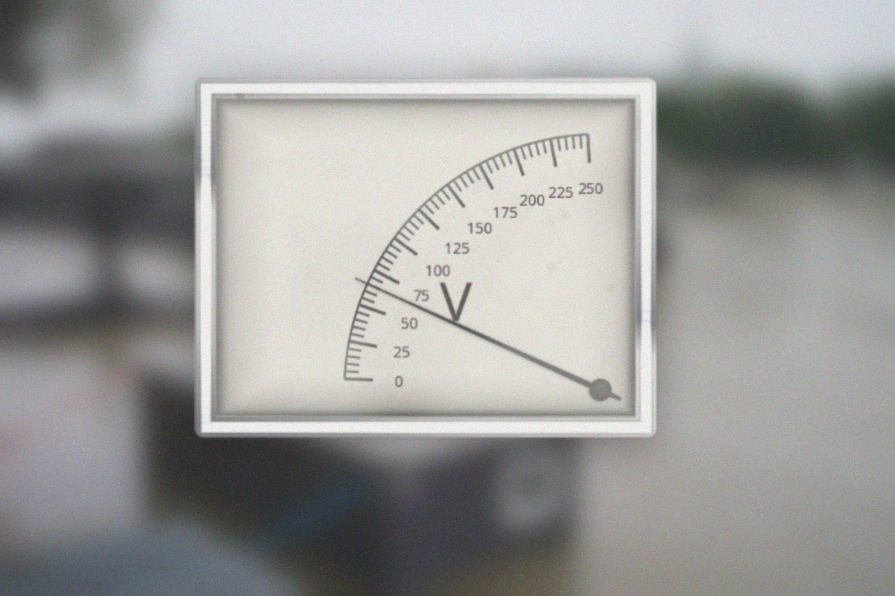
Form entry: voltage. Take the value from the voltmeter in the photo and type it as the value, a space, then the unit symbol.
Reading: 65 V
